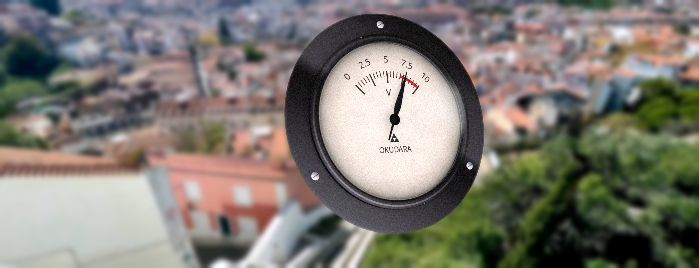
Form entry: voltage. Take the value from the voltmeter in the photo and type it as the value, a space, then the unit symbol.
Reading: 7.5 V
